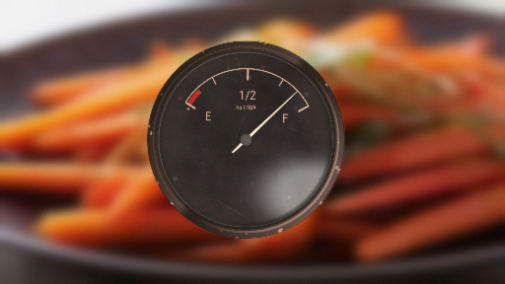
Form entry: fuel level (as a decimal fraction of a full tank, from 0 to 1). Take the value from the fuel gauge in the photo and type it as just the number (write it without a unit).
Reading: 0.875
